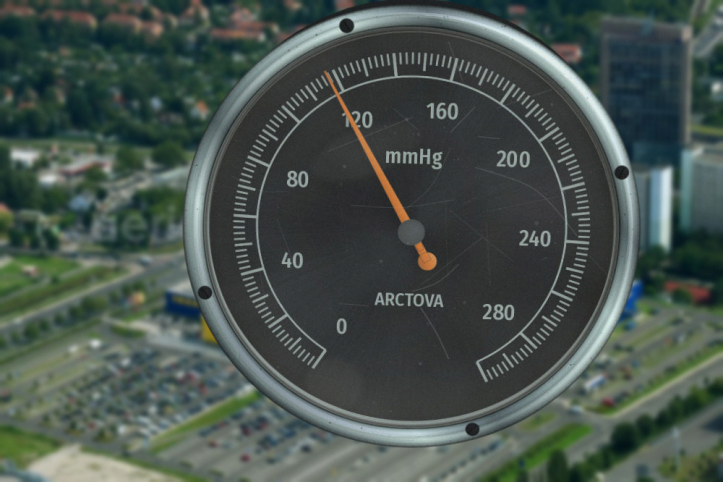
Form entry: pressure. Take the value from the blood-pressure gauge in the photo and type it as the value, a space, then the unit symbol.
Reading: 118 mmHg
